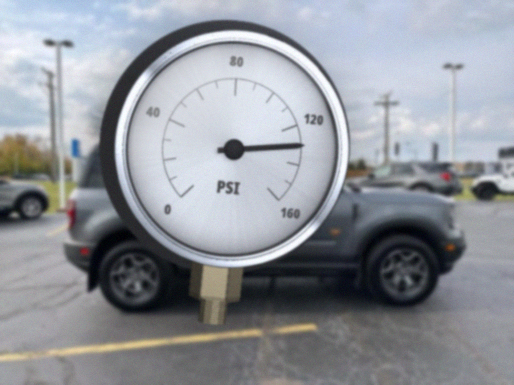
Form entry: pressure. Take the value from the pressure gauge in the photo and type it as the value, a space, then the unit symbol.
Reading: 130 psi
